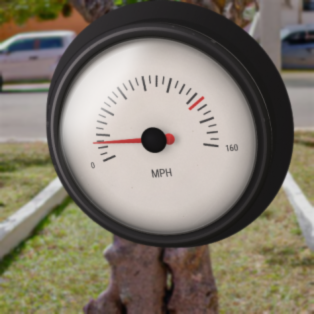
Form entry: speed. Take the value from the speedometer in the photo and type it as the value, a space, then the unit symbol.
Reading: 15 mph
